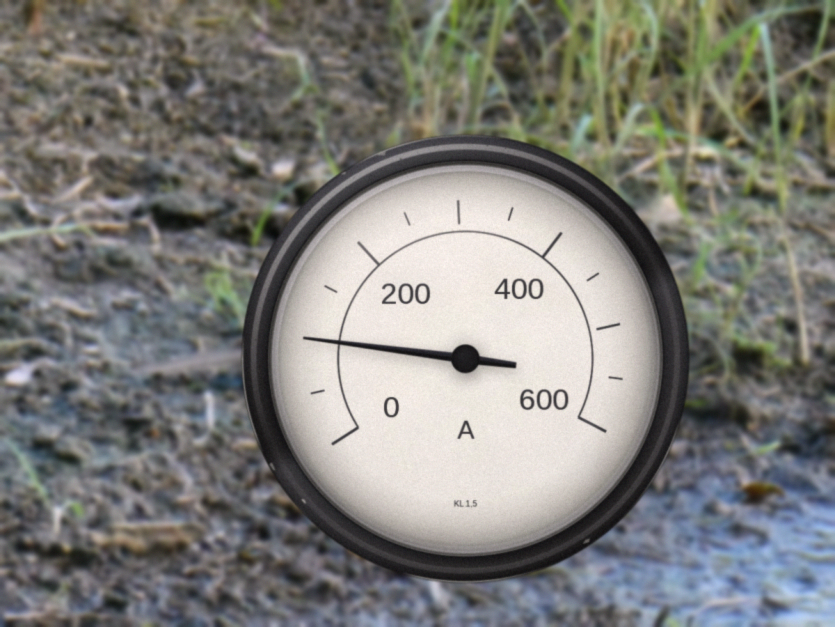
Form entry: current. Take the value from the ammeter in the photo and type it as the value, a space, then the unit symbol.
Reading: 100 A
